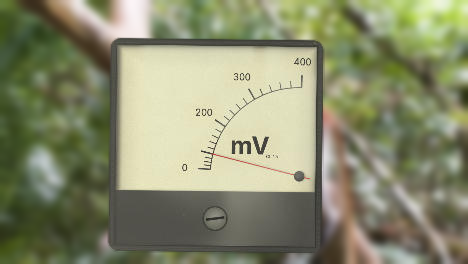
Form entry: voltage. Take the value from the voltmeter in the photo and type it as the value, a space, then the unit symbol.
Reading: 100 mV
